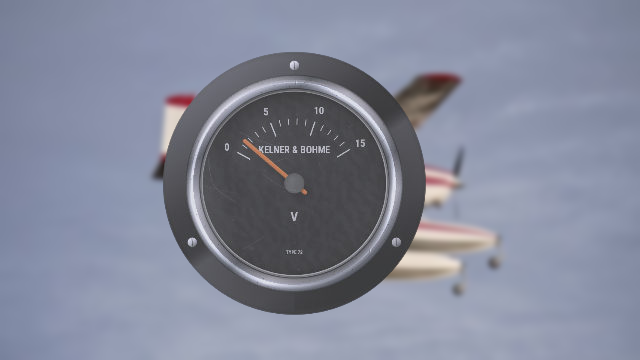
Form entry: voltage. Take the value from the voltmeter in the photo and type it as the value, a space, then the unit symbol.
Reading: 1.5 V
